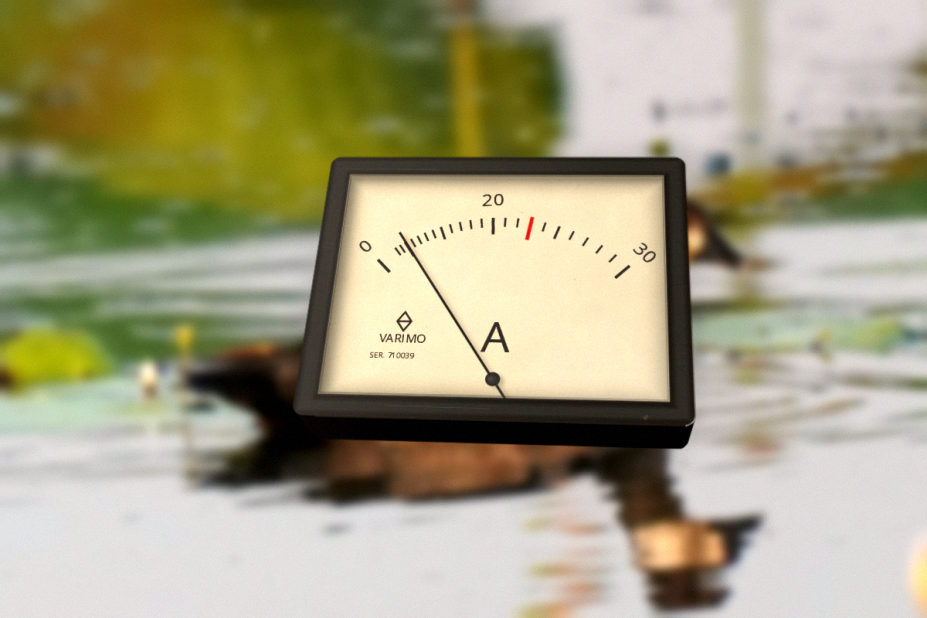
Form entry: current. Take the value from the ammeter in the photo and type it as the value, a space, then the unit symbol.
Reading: 10 A
